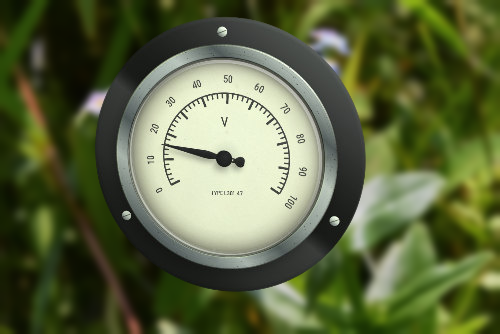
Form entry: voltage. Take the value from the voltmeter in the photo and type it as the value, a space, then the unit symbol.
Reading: 16 V
